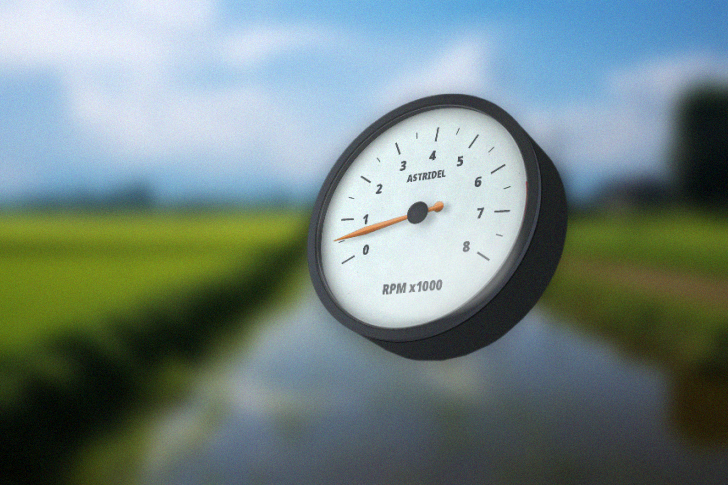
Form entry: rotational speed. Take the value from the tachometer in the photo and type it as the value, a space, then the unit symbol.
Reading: 500 rpm
